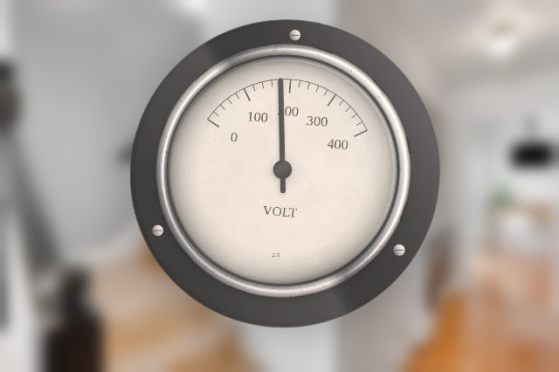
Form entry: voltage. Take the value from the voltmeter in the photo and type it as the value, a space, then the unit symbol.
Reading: 180 V
